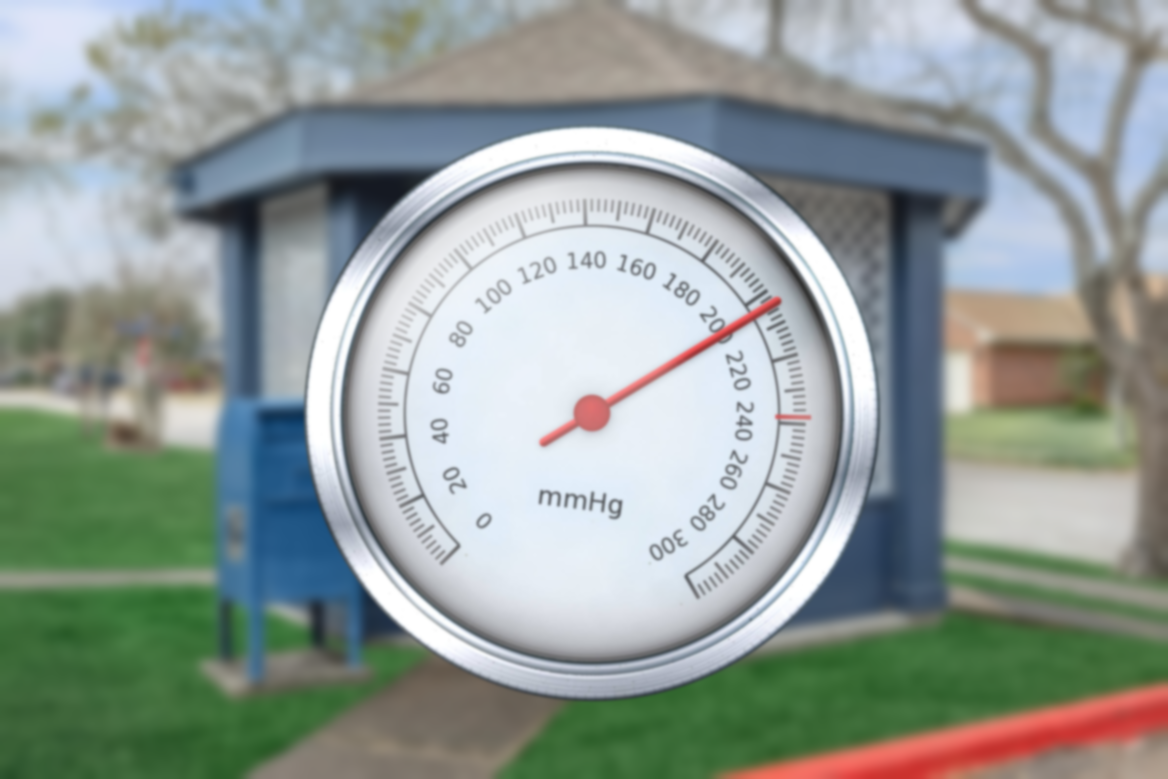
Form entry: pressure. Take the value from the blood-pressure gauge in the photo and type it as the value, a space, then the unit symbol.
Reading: 204 mmHg
